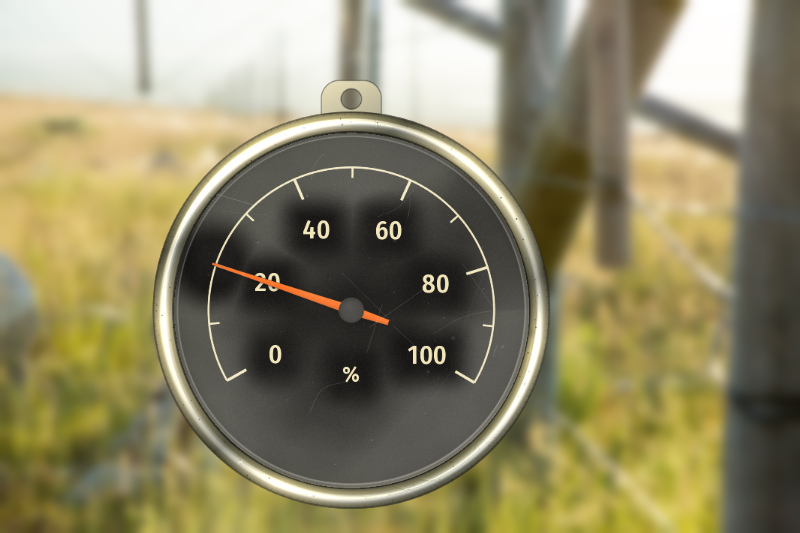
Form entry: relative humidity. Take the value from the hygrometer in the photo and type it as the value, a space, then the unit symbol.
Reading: 20 %
